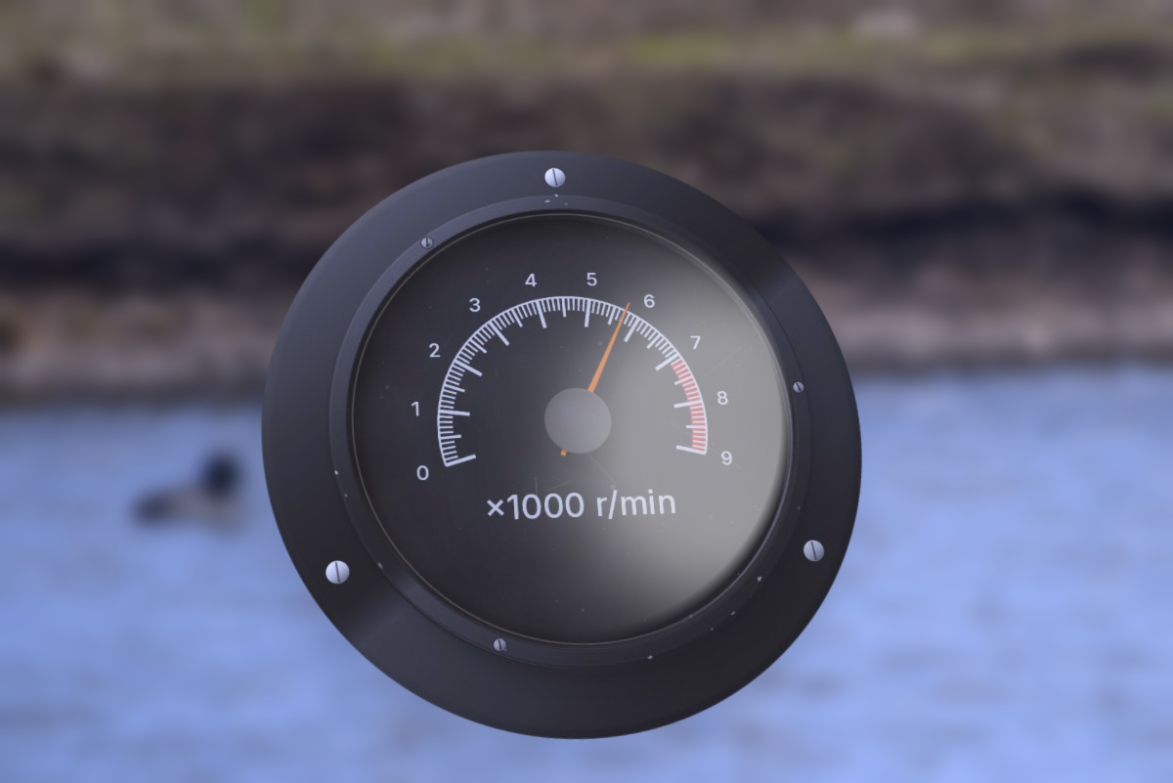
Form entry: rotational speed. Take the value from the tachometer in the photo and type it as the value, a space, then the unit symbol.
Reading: 5700 rpm
